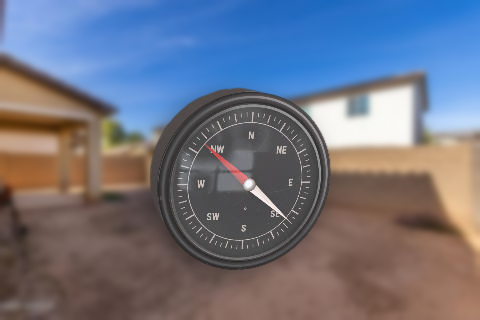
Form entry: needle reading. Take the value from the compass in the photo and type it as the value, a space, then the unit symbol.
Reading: 310 °
